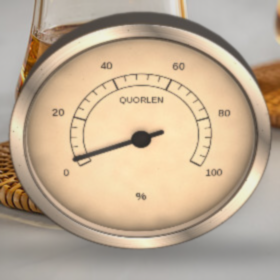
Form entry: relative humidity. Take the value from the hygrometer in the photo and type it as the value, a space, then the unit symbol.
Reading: 4 %
